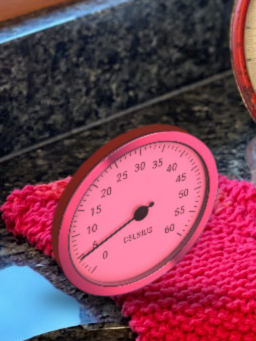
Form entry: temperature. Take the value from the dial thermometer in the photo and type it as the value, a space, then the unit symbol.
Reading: 5 °C
